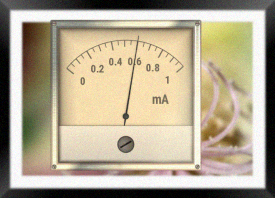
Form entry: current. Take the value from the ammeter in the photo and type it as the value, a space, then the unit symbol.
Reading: 0.6 mA
